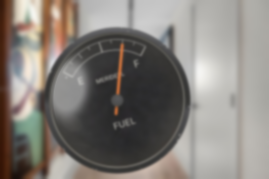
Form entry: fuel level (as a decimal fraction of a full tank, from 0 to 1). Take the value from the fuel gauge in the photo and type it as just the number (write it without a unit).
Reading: 0.75
